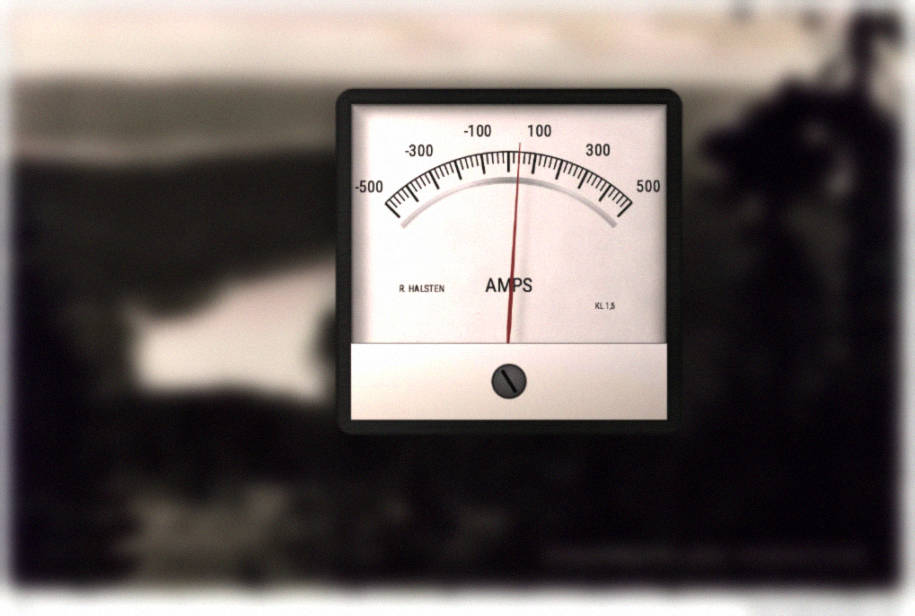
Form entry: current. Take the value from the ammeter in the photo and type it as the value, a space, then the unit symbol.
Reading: 40 A
